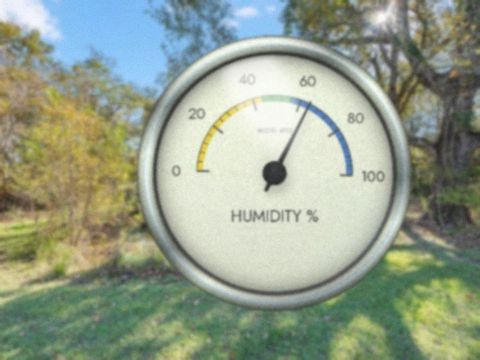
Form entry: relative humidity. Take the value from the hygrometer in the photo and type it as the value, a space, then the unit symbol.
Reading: 64 %
